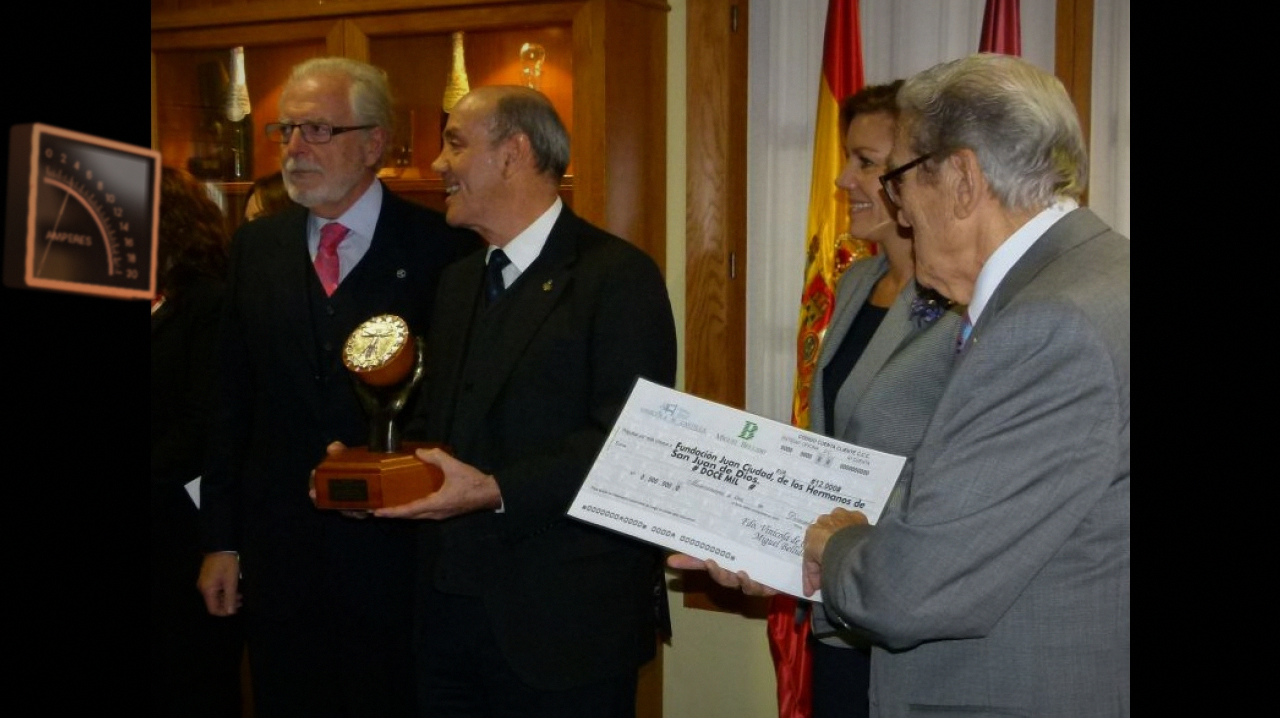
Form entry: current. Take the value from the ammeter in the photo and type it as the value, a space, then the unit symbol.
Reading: 4 A
